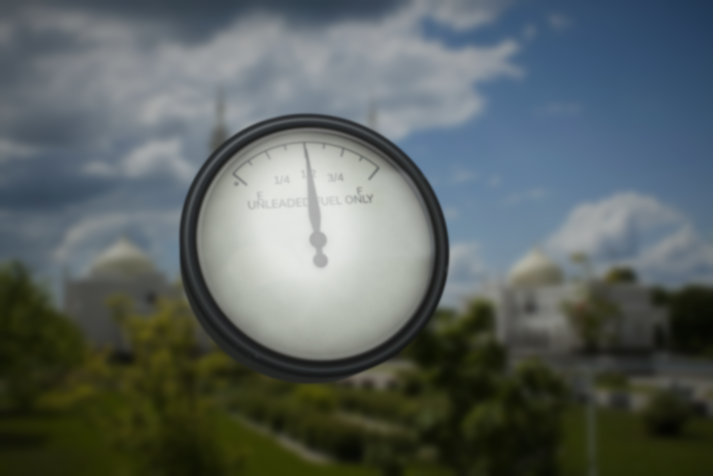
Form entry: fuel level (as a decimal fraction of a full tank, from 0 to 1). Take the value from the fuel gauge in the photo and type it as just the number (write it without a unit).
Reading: 0.5
